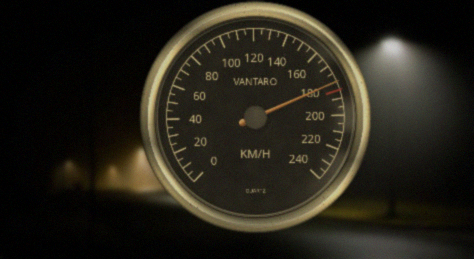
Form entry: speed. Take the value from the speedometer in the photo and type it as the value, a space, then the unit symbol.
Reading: 180 km/h
